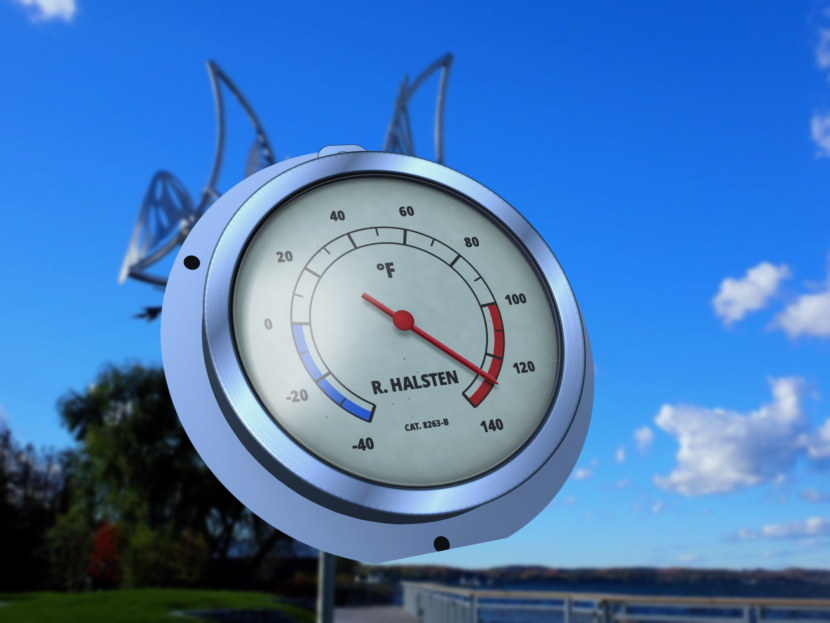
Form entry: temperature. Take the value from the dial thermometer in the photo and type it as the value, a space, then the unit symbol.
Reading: 130 °F
